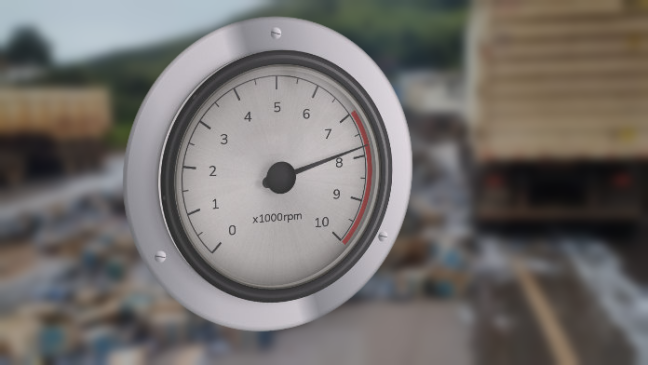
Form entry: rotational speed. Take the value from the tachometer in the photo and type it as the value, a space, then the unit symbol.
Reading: 7750 rpm
